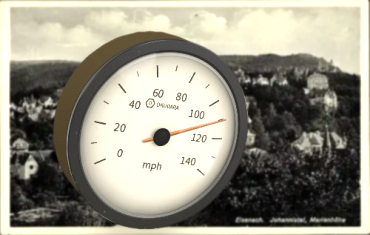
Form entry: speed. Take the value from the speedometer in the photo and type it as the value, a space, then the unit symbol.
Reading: 110 mph
